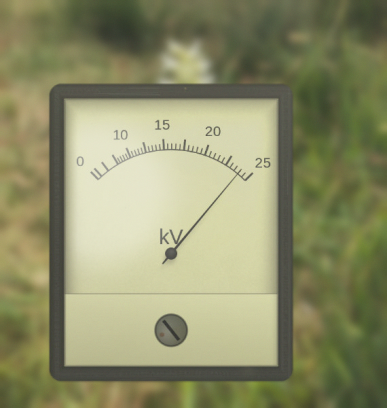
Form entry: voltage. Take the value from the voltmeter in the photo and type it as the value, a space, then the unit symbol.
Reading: 24 kV
